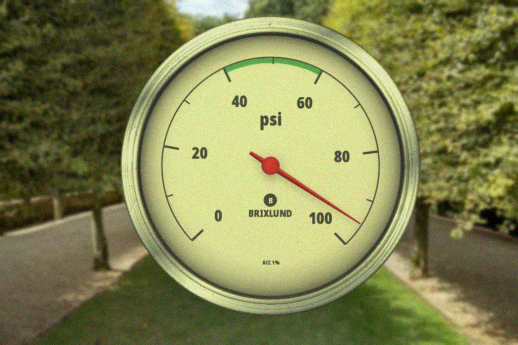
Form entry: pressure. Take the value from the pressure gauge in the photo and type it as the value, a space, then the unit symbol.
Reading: 95 psi
